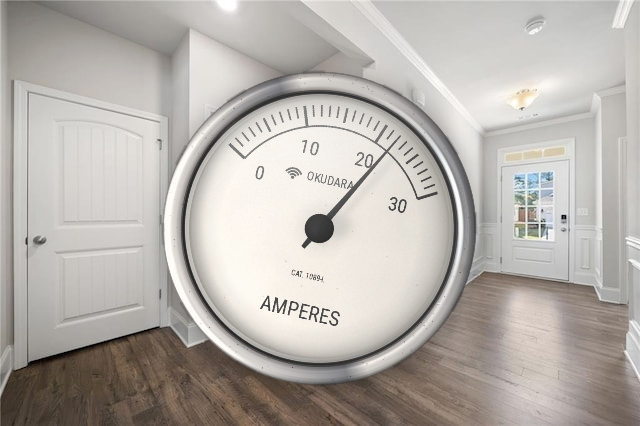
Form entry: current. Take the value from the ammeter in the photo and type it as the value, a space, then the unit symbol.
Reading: 22 A
